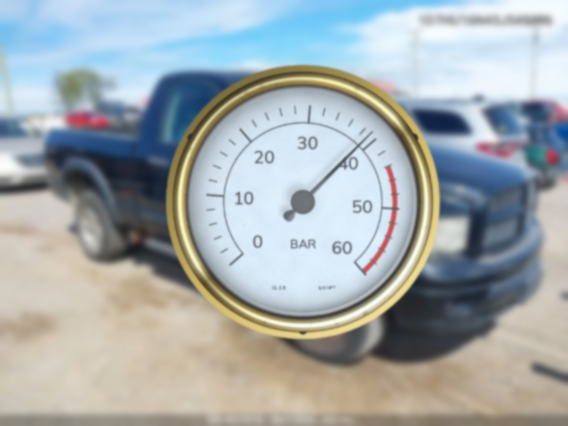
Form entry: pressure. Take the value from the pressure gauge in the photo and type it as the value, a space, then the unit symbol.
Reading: 39 bar
